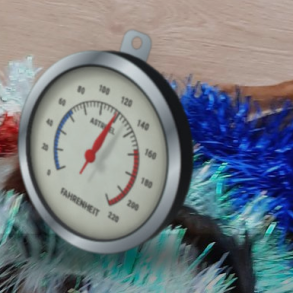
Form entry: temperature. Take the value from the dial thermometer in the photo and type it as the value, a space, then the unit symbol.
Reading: 120 °F
